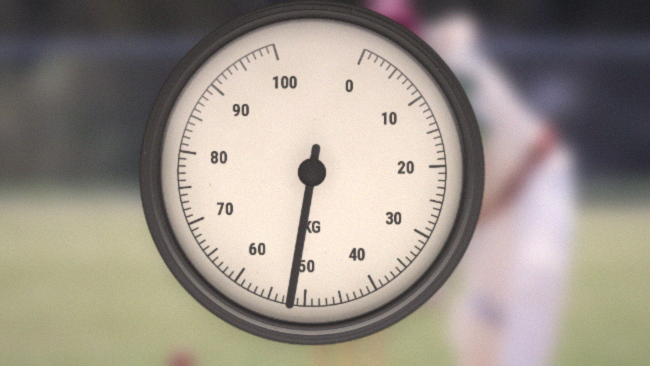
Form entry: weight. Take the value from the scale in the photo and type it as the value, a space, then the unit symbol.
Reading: 52 kg
